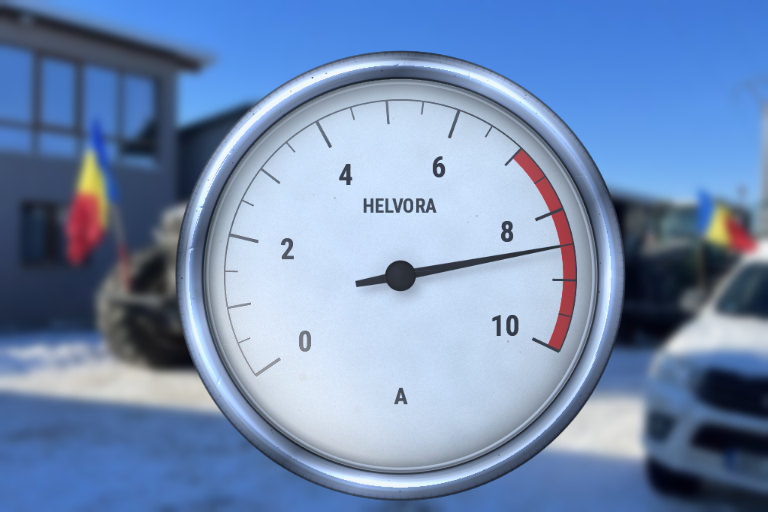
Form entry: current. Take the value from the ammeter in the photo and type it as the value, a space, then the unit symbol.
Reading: 8.5 A
